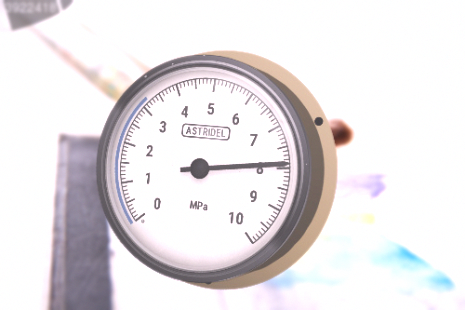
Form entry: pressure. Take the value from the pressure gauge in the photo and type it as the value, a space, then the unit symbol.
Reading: 7.9 MPa
